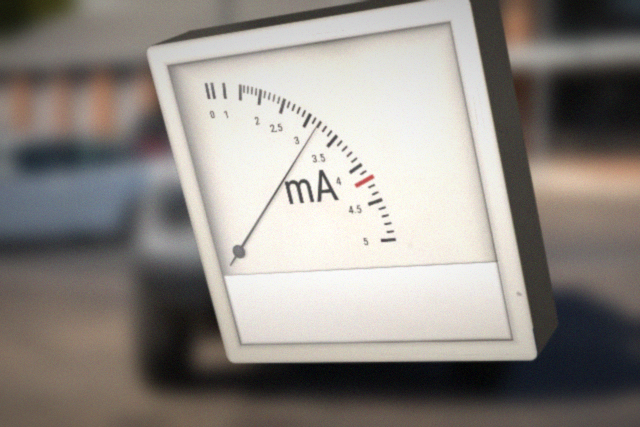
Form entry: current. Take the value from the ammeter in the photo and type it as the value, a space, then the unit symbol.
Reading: 3.2 mA
